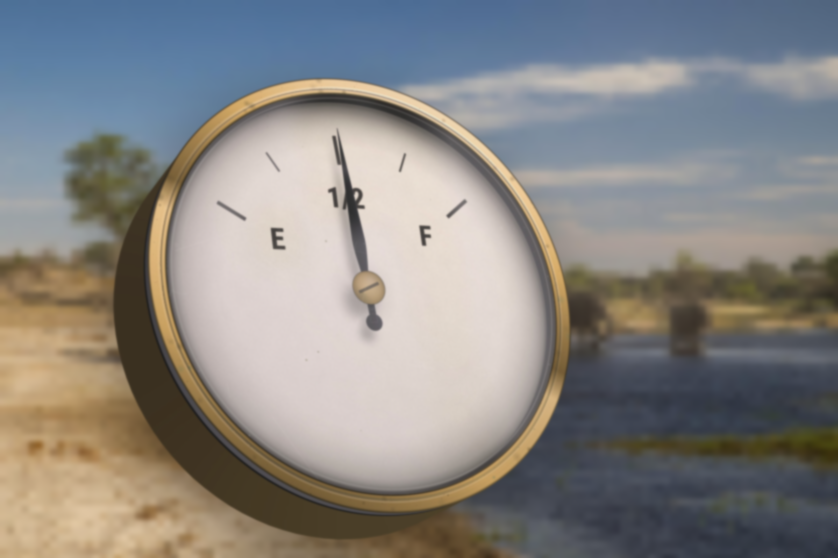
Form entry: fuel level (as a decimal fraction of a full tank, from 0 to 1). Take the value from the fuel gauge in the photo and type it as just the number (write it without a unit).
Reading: 0.5
